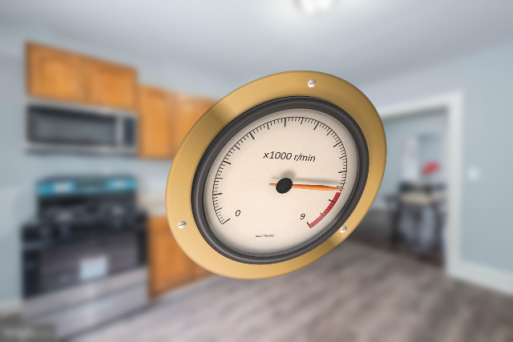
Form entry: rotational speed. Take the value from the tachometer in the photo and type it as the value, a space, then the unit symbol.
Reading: 7500 rpm
